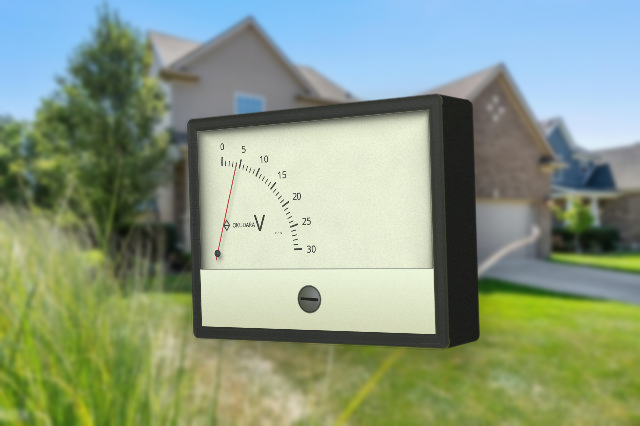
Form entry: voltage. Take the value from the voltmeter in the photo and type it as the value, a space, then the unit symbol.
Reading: 5 V
